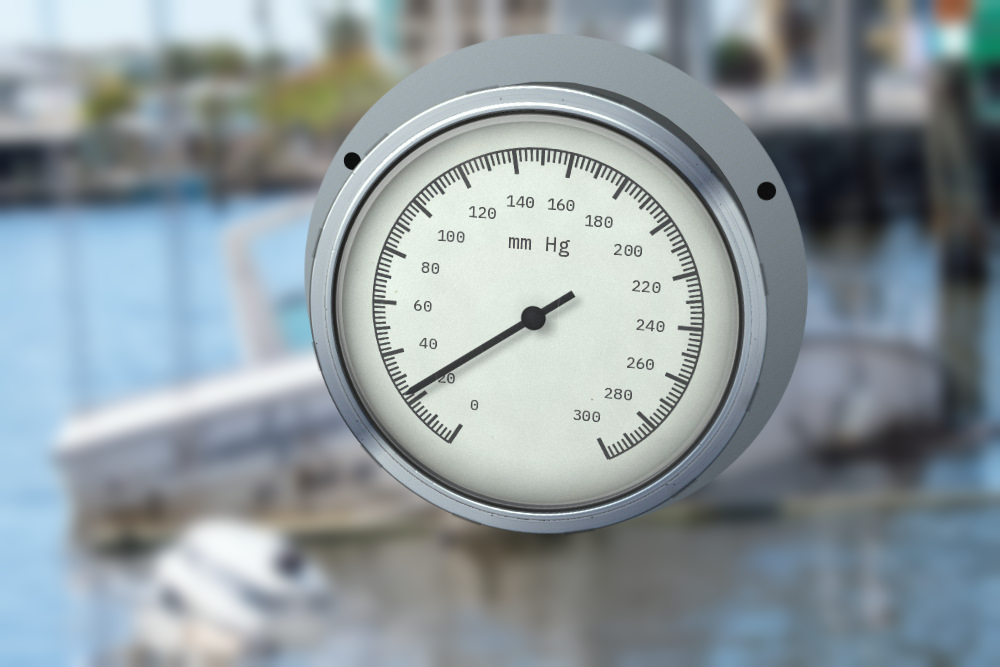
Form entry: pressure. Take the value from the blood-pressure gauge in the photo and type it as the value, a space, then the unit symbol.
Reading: 24 mmHg
